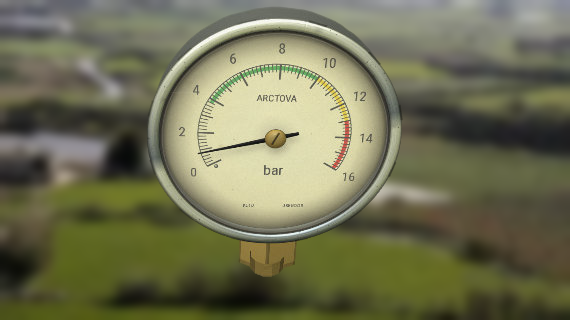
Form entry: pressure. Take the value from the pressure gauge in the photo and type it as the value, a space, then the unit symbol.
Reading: 1 bar
